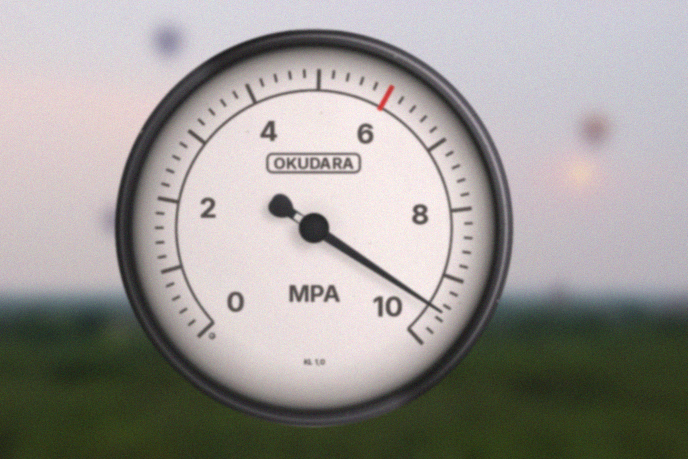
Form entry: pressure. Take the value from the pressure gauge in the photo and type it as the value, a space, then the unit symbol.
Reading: 9.5 MPa
